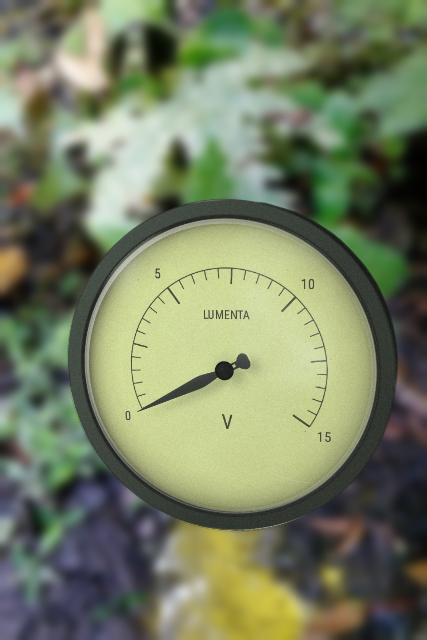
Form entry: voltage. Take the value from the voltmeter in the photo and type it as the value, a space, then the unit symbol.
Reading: 0 V
